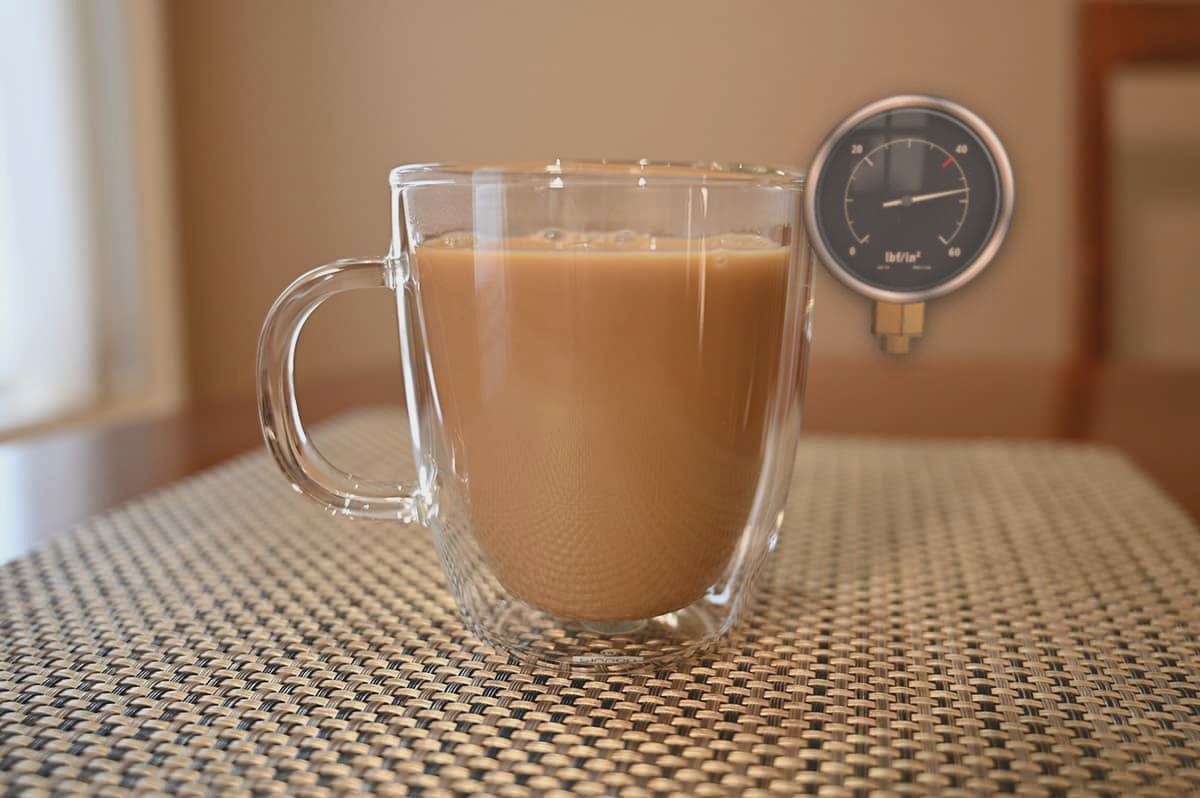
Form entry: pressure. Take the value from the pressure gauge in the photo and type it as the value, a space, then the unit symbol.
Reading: 47.5 psi
